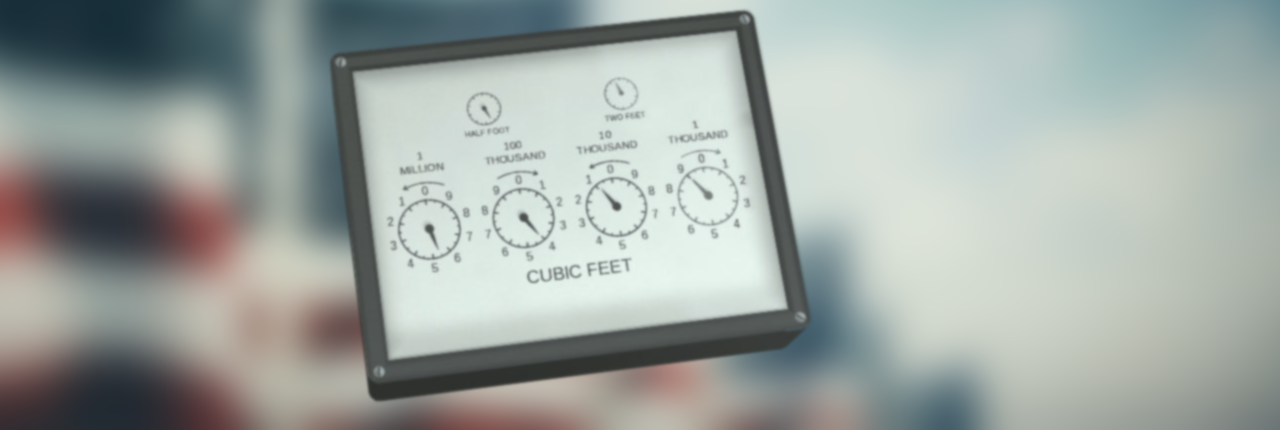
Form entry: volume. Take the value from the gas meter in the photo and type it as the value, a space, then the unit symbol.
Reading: 540900 ft³
